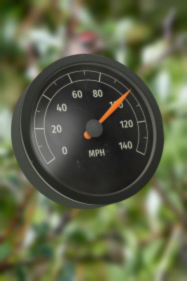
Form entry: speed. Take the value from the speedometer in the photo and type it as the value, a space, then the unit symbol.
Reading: 100 mph
